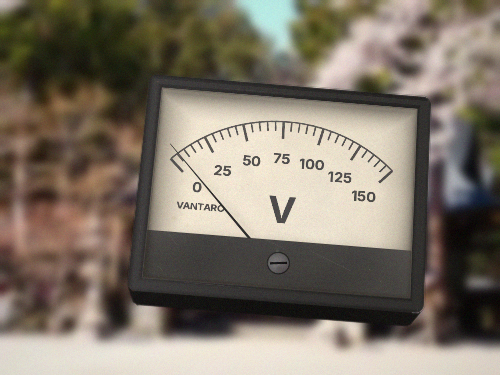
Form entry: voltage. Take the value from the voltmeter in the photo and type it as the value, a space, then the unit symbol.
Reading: 5 V
